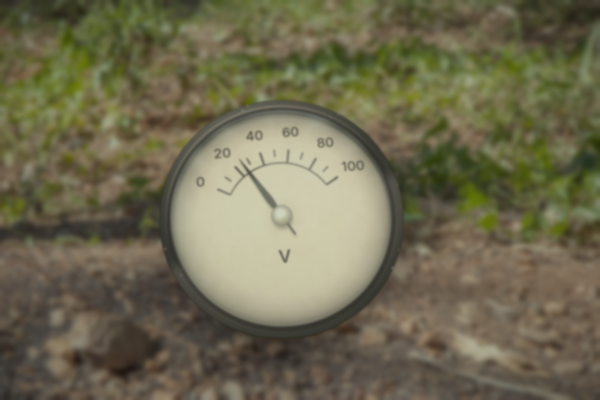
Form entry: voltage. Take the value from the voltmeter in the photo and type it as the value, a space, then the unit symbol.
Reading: 25 V
